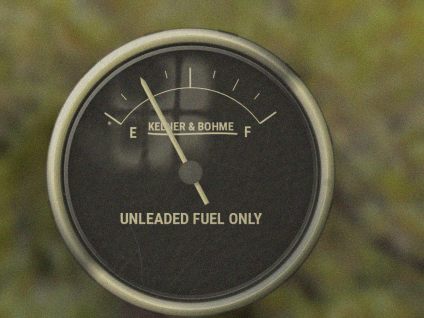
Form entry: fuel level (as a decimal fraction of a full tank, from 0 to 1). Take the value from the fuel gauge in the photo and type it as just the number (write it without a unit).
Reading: 0.25
